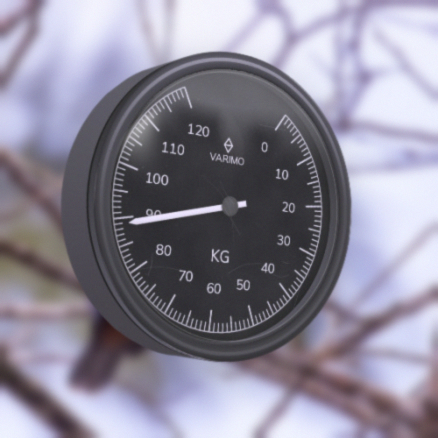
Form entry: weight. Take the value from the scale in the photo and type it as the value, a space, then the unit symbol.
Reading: 89 kg
